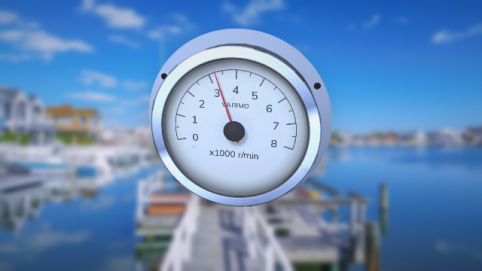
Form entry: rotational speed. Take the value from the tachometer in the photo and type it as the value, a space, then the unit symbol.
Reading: 3250 rpm
